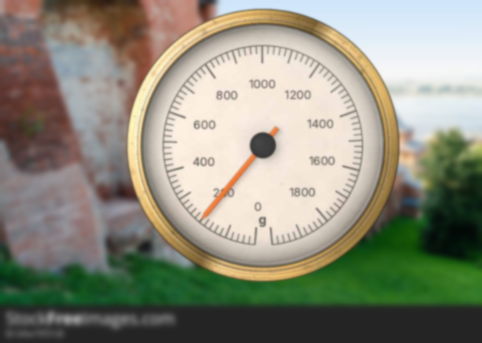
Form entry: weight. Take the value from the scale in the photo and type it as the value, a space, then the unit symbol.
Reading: 200 g
